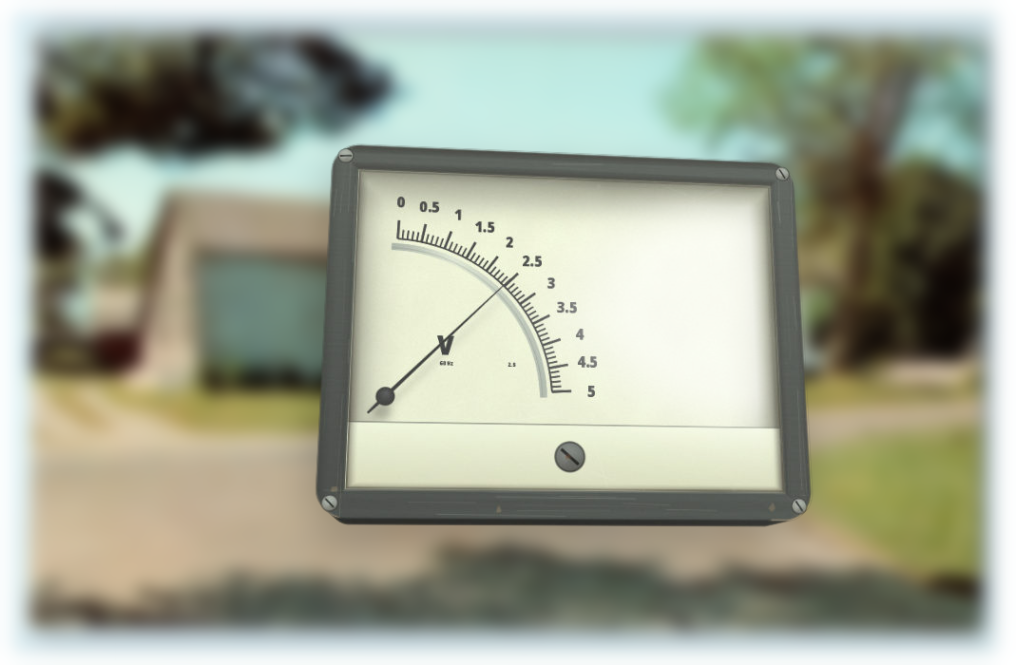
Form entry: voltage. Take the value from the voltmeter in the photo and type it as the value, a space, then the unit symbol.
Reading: 2.5 V
